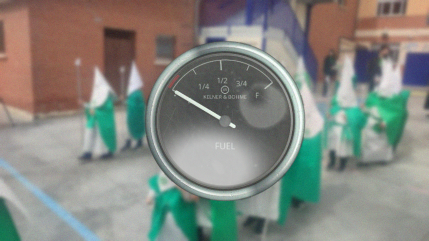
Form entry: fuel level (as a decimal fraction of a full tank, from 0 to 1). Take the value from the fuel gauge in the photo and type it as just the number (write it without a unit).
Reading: 0
